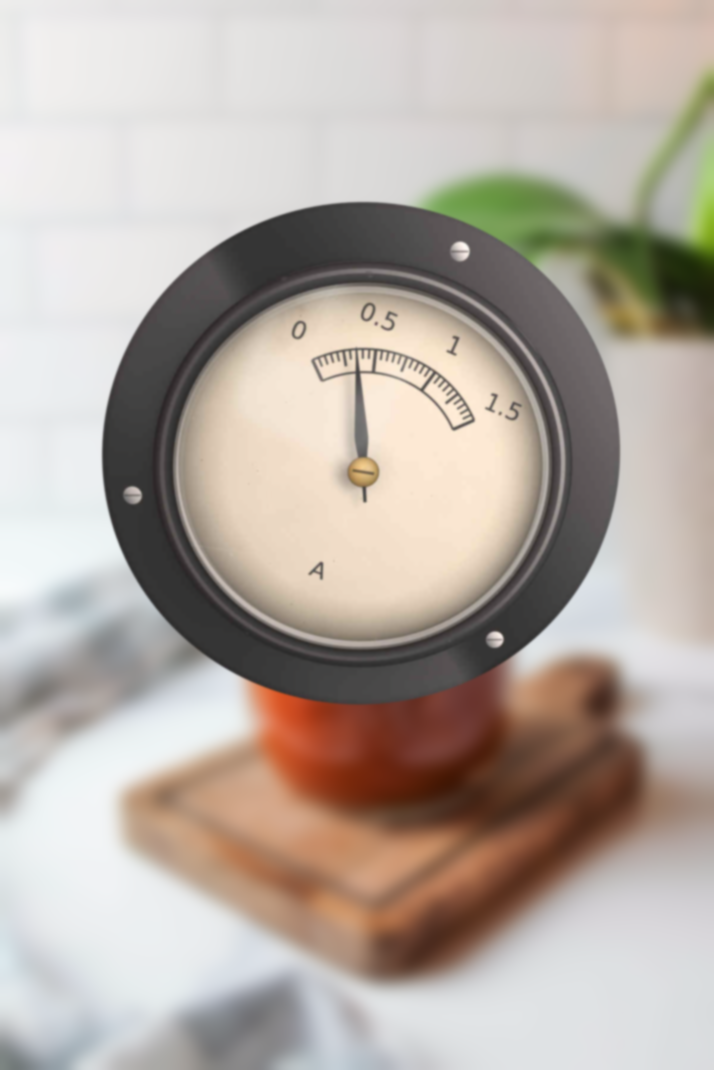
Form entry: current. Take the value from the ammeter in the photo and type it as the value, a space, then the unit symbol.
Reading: 0.35 A
